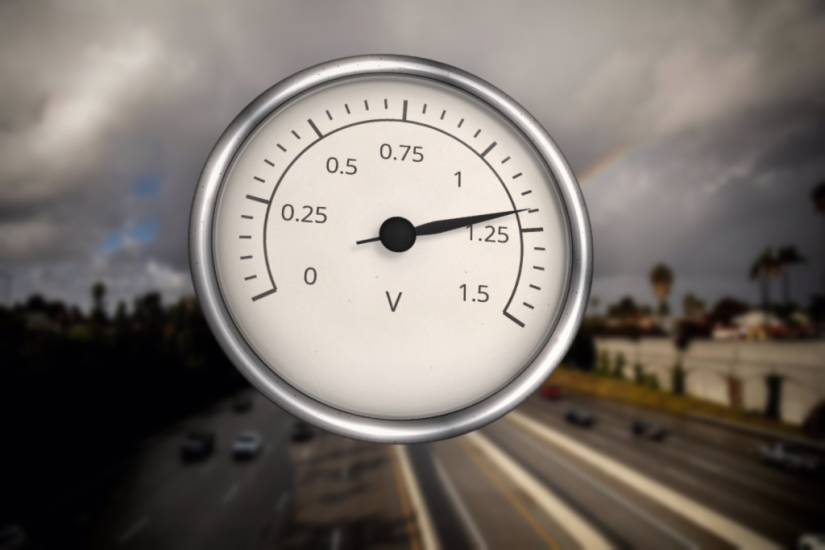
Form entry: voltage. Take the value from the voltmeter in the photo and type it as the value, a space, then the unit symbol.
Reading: 1.2 V
